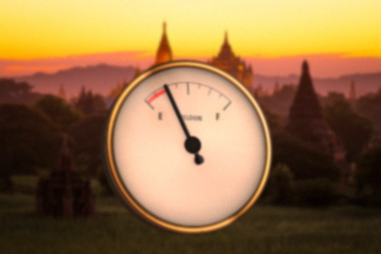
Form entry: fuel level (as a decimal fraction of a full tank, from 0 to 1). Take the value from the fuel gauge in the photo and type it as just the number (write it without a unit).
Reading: 0.25
